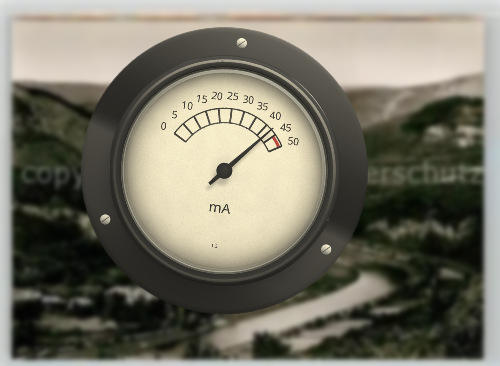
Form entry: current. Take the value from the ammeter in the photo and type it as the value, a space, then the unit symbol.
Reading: 42.5 mA
